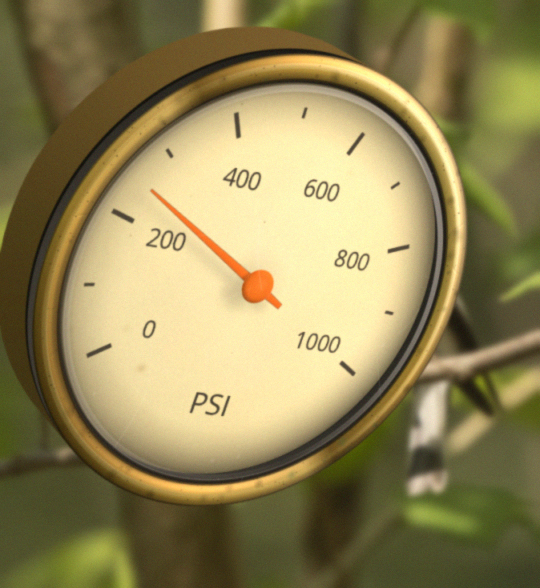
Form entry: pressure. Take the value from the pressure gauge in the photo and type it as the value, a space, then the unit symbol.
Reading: 250 psi
